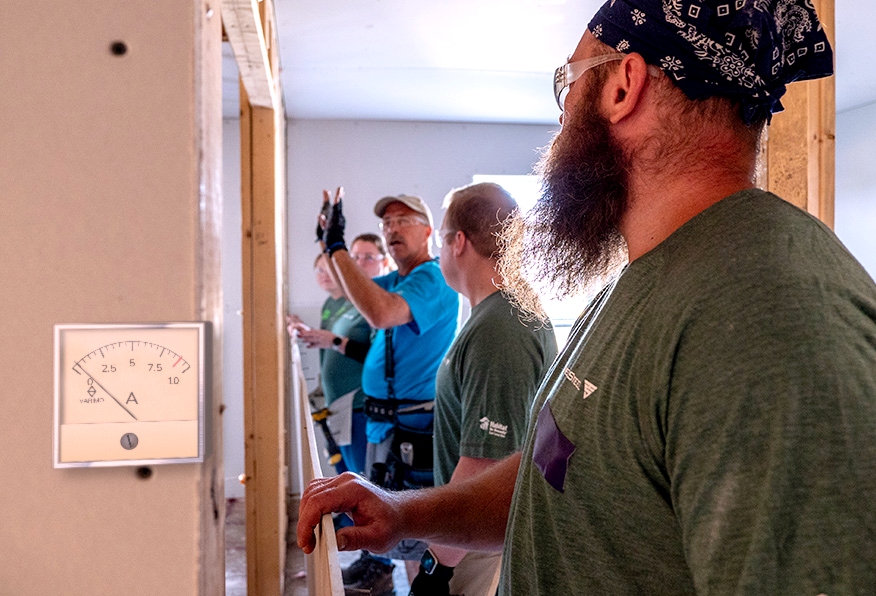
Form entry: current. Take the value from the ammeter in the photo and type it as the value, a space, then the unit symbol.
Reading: 0.5 A
